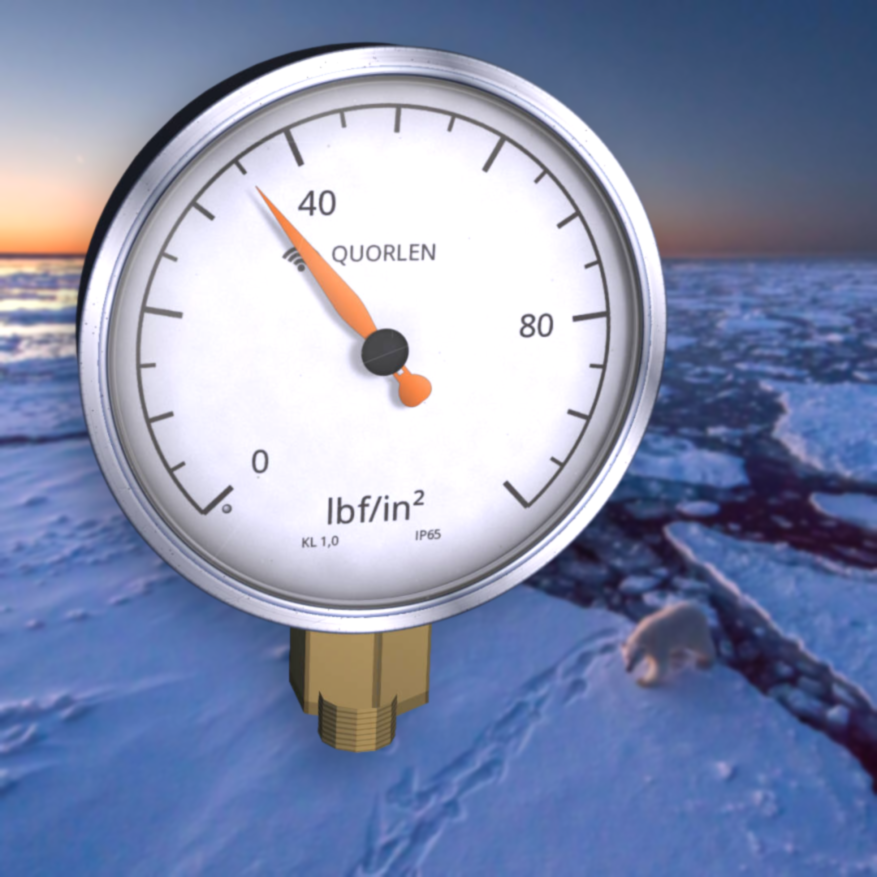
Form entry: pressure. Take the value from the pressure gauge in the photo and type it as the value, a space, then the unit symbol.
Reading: 35 psi
